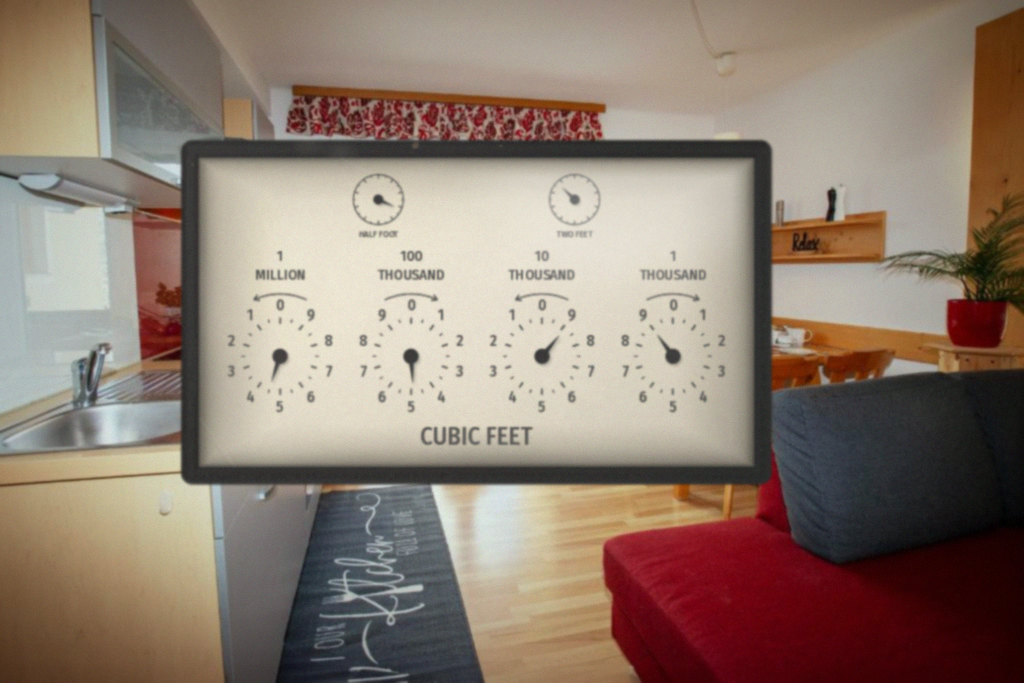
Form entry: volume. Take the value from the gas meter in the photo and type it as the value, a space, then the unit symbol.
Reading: 448900 ft³
